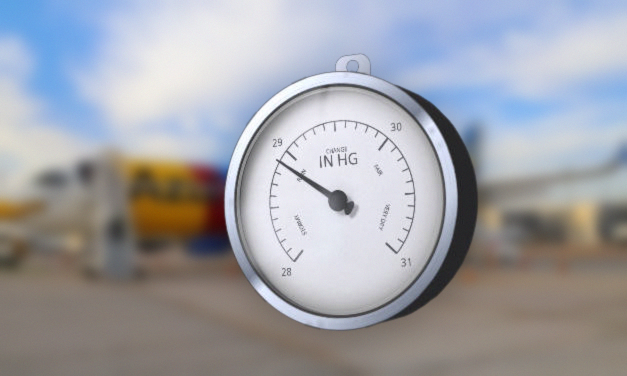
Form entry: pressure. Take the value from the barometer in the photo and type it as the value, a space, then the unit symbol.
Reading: 28.9 inHg
